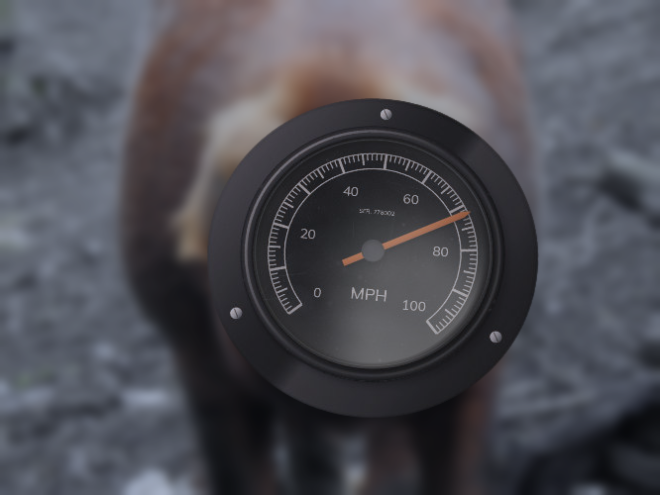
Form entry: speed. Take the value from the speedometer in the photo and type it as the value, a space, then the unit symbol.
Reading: 72 mph
